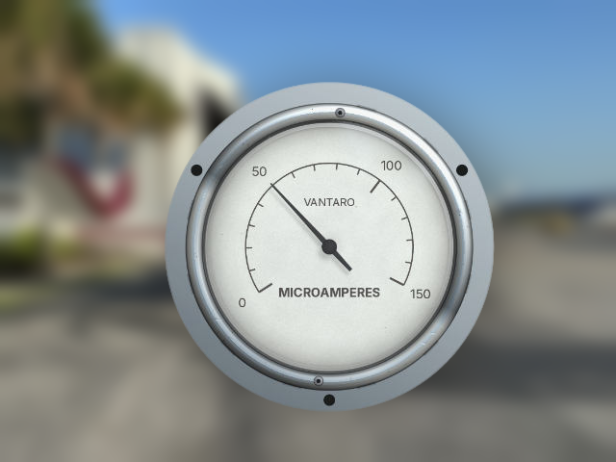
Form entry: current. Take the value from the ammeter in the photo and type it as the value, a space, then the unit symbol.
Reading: 50 µA
